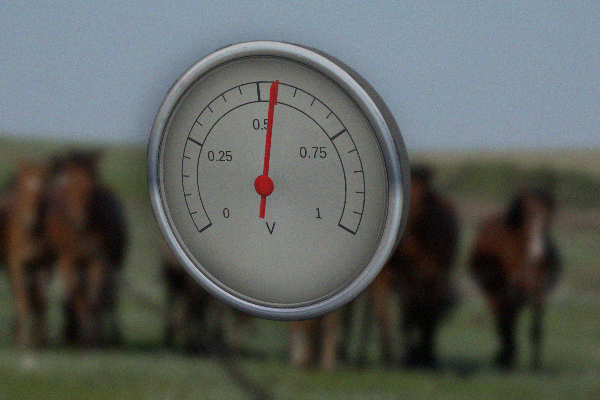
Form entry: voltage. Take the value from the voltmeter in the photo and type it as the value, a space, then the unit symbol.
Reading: 0.55 V
